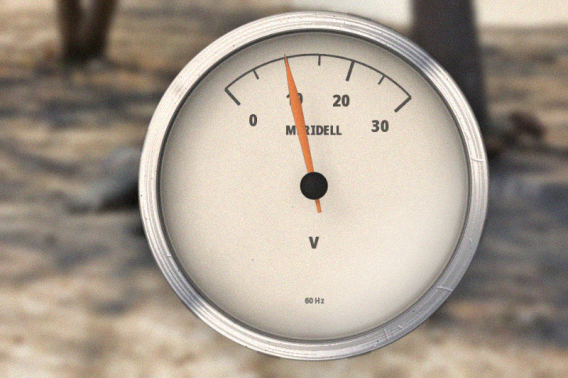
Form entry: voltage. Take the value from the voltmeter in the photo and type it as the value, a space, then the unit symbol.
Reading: 10 V
